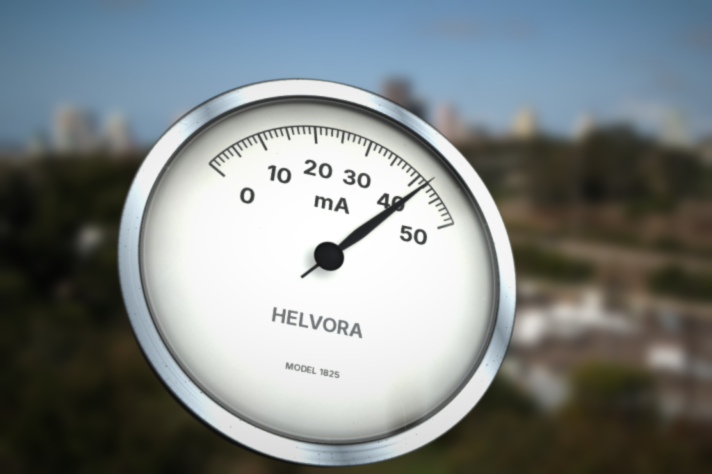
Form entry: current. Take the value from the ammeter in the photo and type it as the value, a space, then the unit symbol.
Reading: 42 mA
